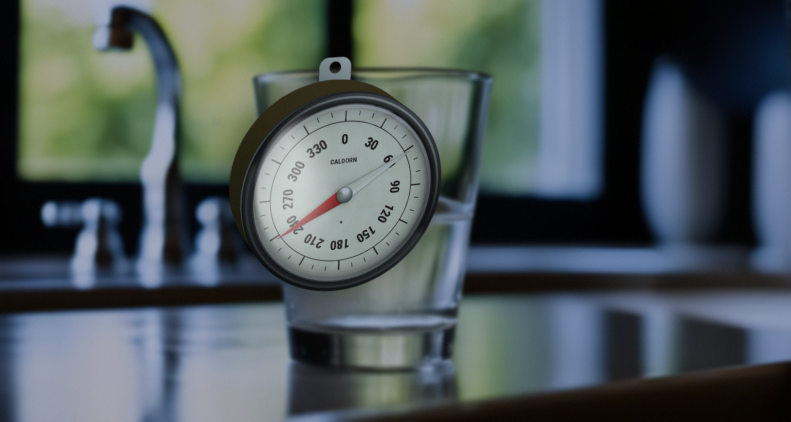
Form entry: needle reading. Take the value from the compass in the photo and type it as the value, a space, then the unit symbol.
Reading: 240 °
